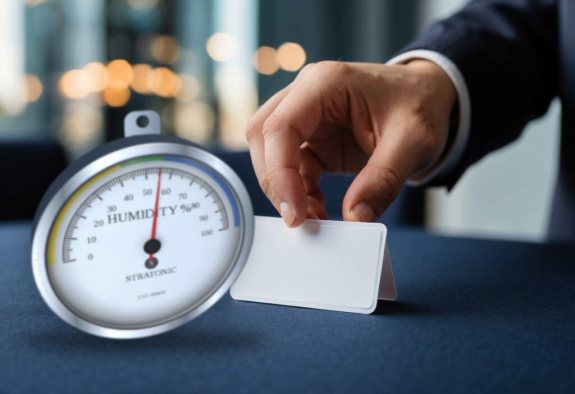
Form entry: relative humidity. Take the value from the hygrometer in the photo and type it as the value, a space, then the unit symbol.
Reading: 55 %
